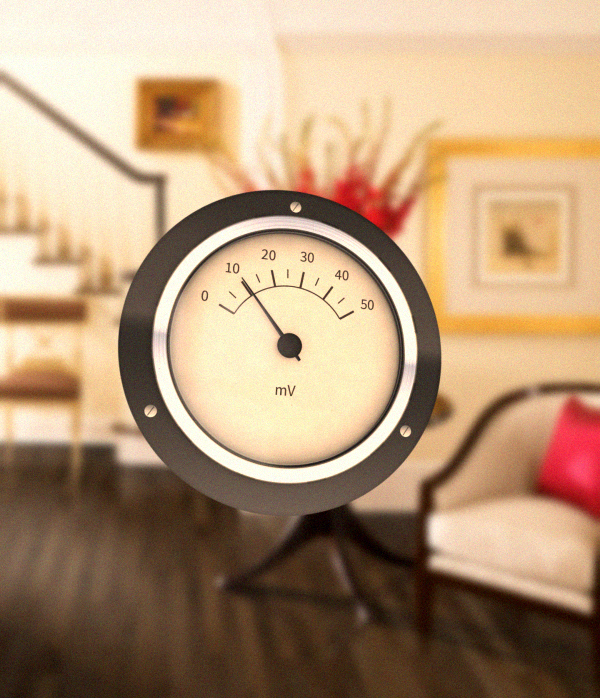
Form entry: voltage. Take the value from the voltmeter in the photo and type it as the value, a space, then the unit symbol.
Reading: 10 mV
